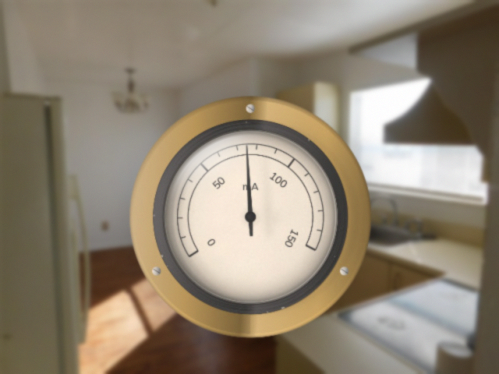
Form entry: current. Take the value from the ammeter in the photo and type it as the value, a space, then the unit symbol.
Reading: 75 mA
